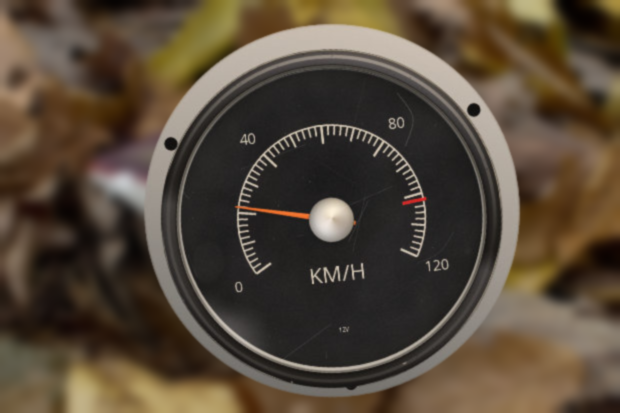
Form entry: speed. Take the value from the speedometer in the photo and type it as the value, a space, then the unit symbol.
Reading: 22 km/h
